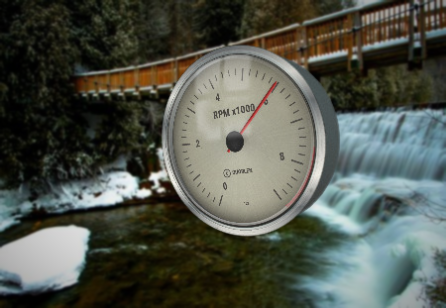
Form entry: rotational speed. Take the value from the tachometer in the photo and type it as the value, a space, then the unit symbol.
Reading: 6000 rpm
